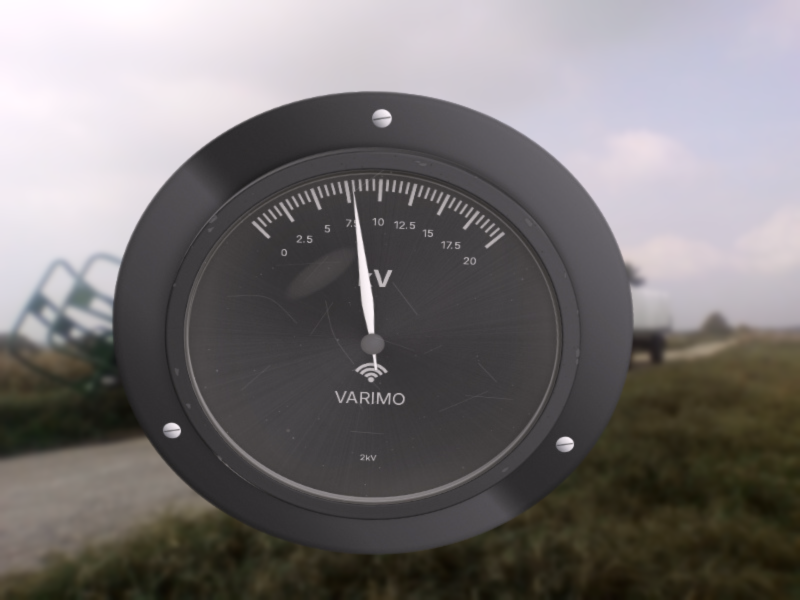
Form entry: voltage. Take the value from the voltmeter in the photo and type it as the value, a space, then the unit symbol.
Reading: 8 kV
